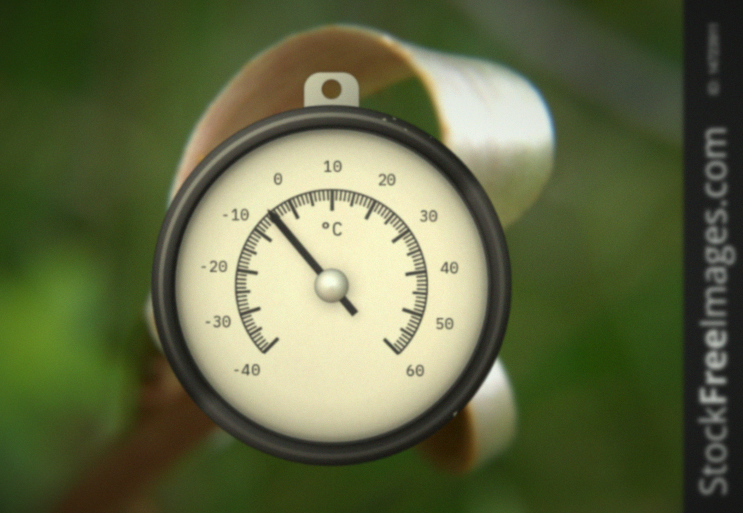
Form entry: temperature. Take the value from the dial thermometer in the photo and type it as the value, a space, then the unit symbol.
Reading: -5 °C
